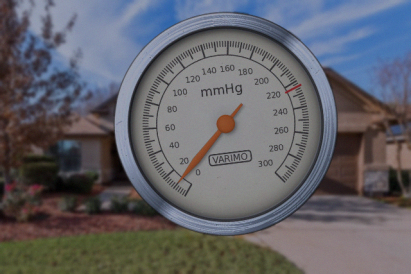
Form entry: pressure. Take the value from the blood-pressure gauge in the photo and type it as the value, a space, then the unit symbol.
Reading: 10 mmHg
